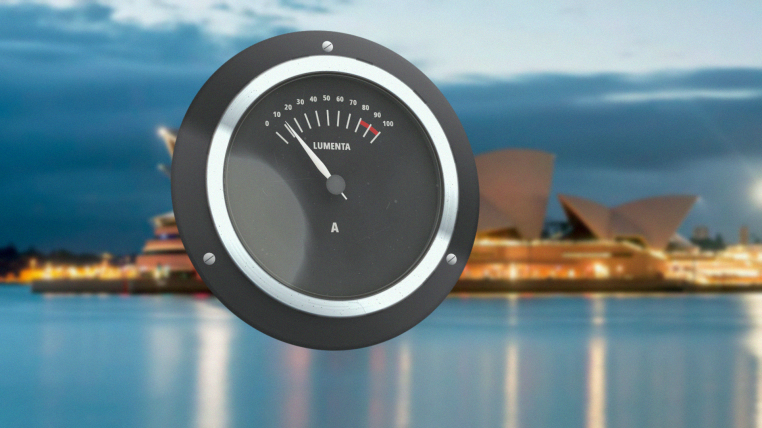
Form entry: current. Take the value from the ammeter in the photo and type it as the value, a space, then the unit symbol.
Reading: 10 A
